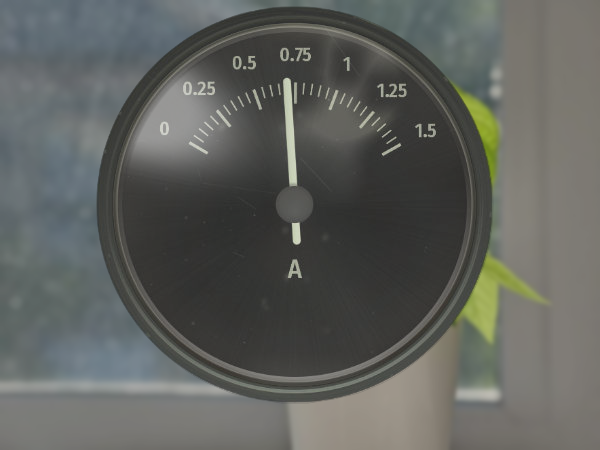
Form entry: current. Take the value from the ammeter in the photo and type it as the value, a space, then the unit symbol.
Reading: 0.7 A
